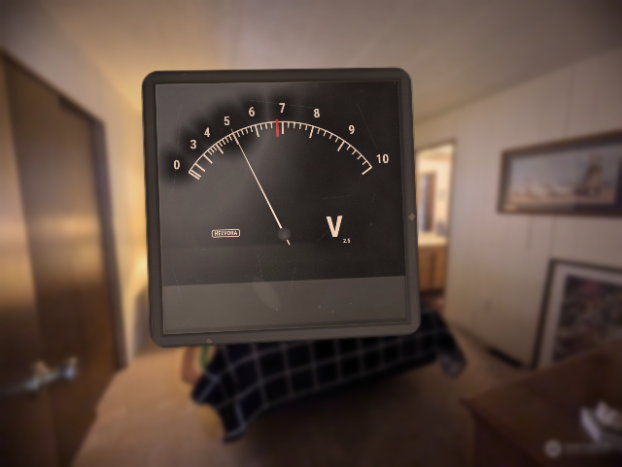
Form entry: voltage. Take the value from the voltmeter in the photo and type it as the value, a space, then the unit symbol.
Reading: 5 V
